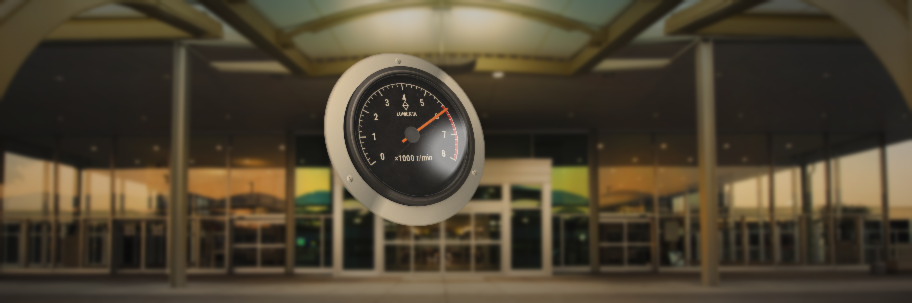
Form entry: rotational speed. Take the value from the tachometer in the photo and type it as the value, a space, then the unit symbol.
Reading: 6000 rpm
